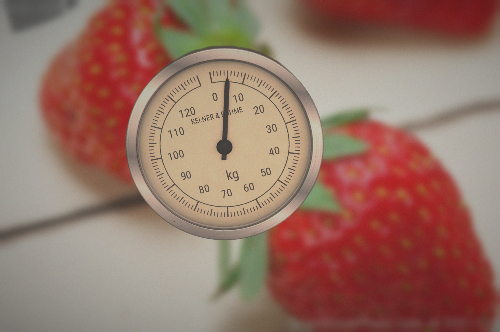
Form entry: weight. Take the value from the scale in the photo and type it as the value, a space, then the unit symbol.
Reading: 5 kg
